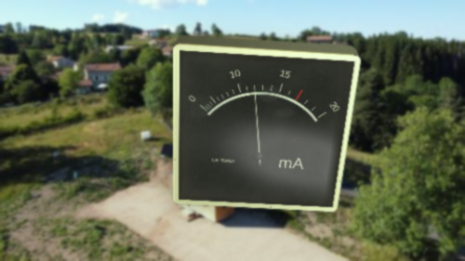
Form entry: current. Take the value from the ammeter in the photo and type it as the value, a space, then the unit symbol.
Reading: 12 mA
